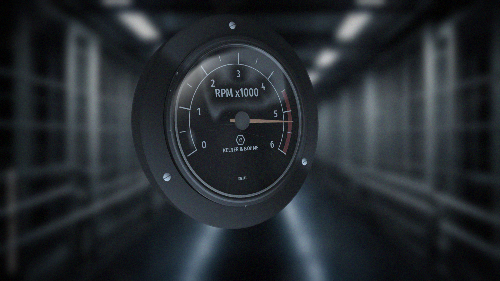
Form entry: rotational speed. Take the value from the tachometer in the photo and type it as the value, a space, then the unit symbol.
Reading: 5250 rpm
